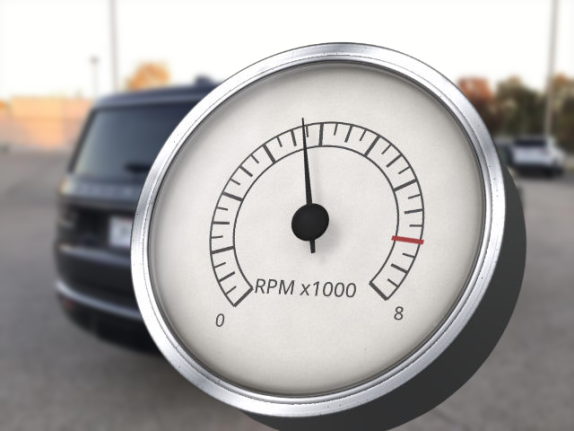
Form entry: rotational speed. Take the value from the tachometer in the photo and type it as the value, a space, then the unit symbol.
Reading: 3750 rpm
